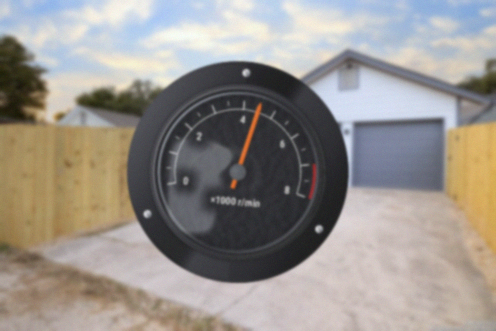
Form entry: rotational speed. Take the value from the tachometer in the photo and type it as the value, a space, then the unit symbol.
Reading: 4500 rpm
